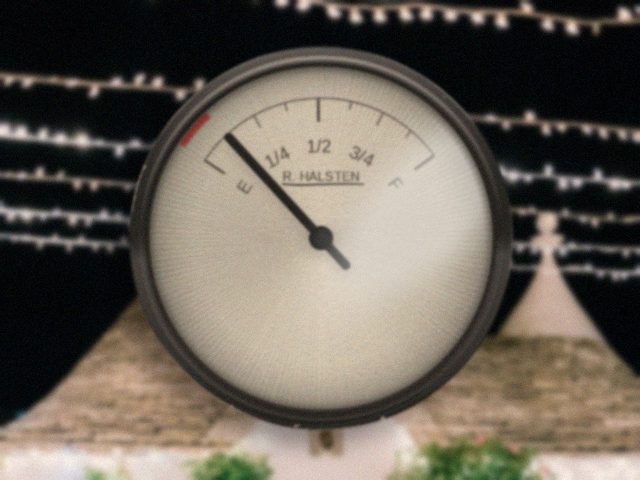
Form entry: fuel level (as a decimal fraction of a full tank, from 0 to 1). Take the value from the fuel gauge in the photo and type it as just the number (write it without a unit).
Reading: 0.125
